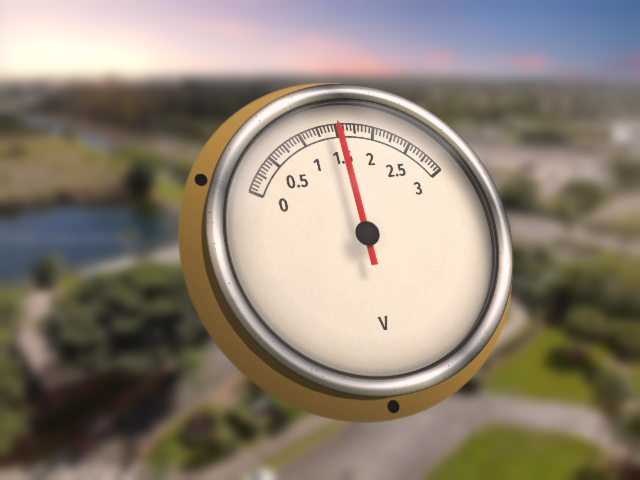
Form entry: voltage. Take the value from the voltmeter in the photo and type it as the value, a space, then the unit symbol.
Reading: 1.5 V
